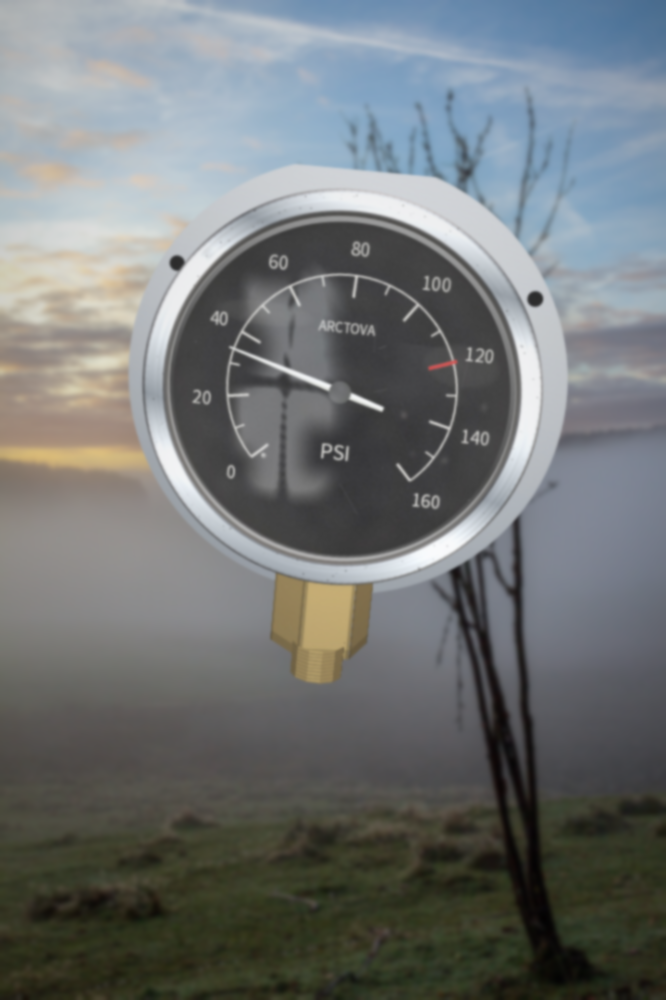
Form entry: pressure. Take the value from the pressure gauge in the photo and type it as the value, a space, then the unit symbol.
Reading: 35 psi
